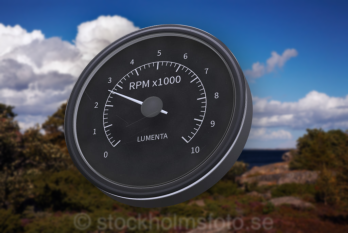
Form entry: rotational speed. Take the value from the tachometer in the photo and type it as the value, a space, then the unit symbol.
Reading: 2600 rpm
